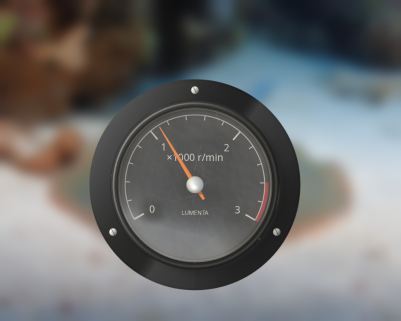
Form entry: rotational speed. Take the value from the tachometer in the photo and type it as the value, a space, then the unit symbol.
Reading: 1100 rpm
